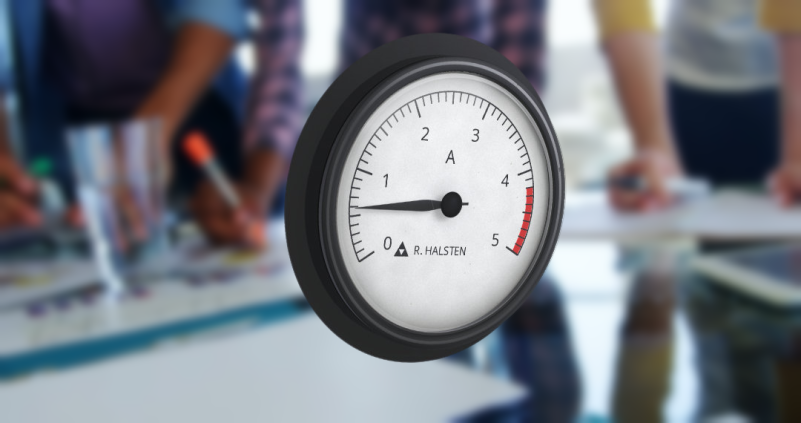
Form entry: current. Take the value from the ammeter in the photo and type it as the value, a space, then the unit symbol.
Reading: 0.6 A
